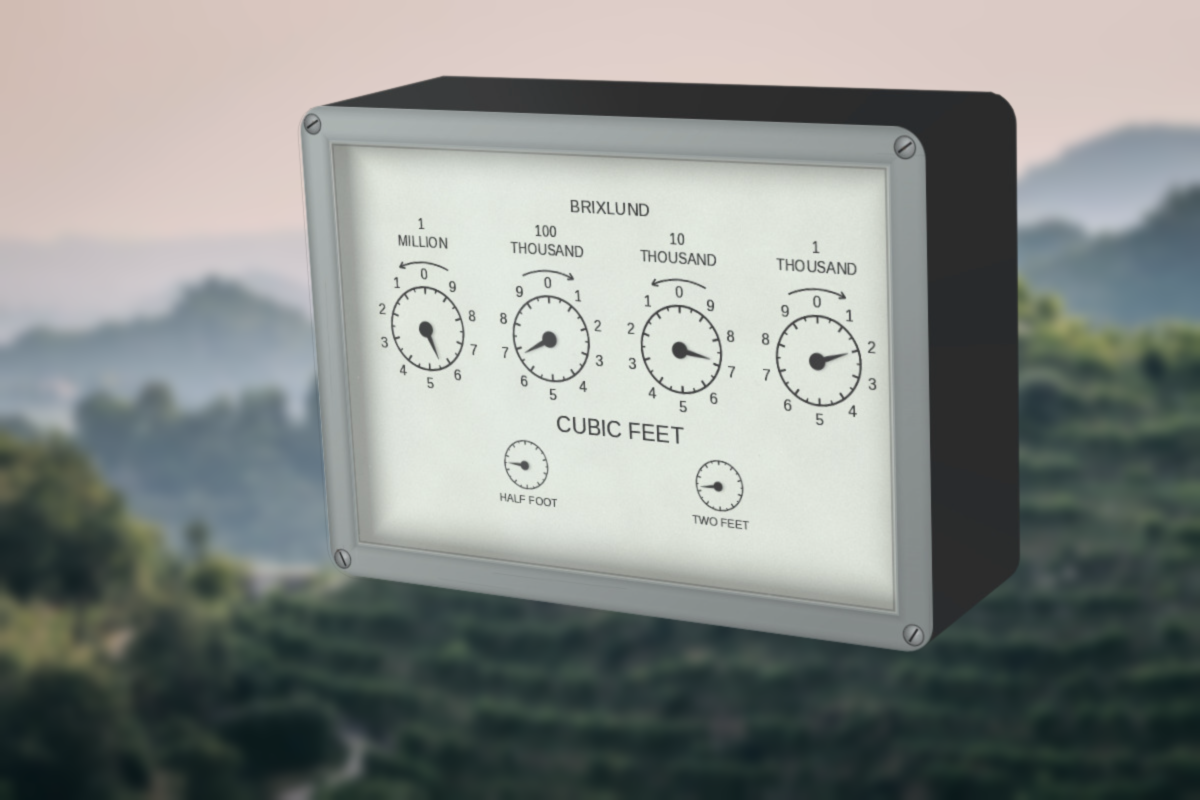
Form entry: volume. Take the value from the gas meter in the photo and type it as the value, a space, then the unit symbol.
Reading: 567200 ft³
